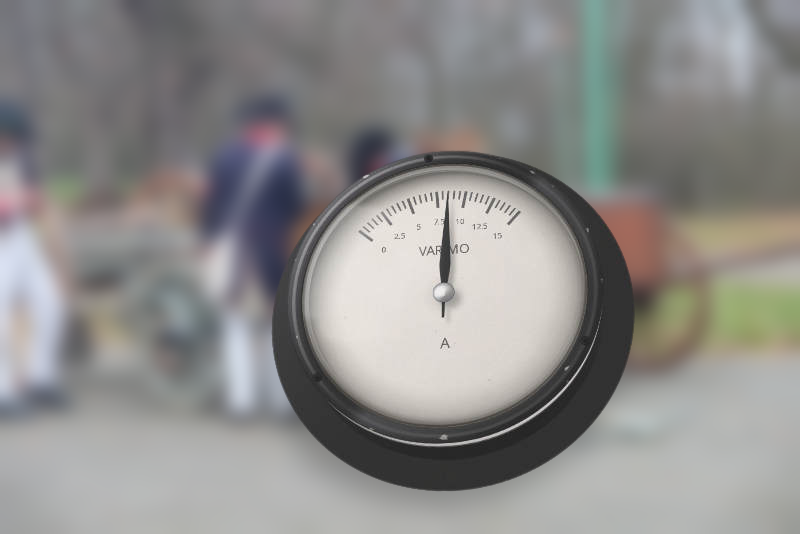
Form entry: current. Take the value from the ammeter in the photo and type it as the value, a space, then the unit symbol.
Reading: 8.5 A
